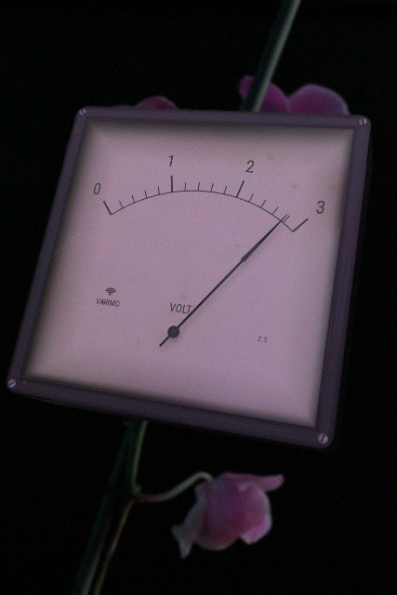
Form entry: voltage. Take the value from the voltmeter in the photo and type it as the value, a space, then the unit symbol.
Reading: 2.8 V
